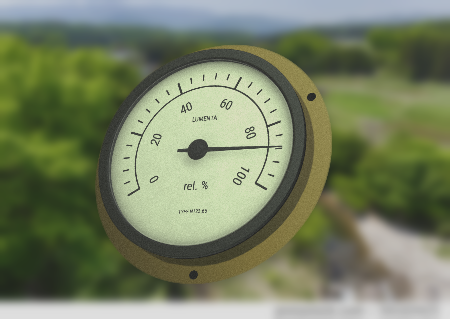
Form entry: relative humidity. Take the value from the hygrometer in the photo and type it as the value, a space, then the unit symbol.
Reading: 88 %
